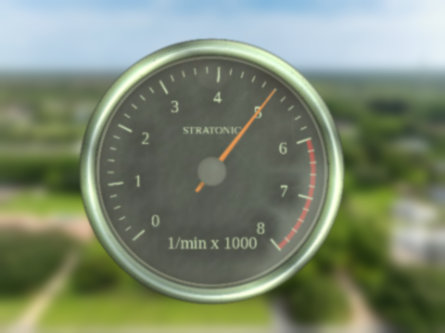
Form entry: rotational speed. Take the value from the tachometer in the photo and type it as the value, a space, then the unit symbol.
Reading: 5000 rpm
